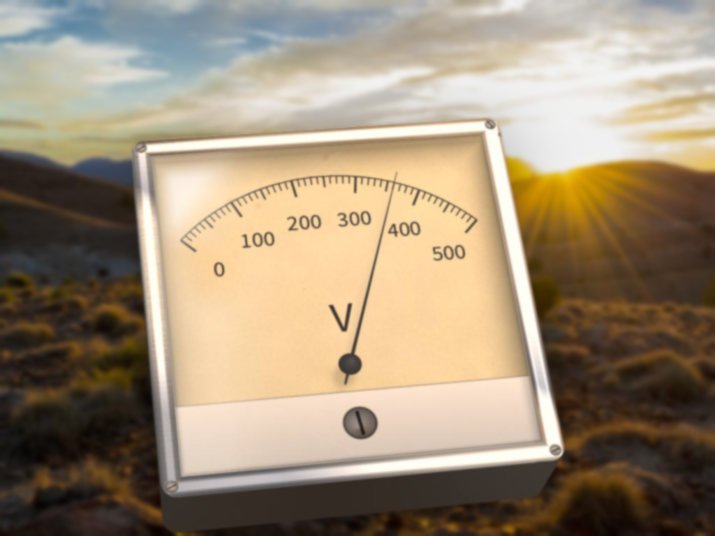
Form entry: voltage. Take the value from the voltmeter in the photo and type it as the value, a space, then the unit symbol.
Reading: 360 V
